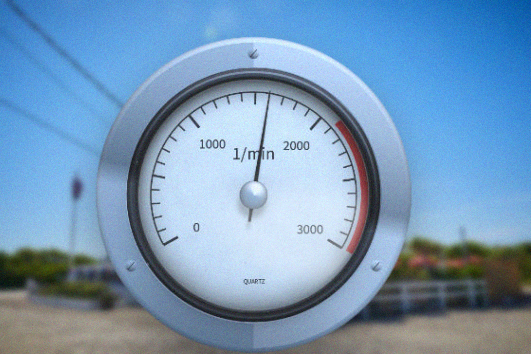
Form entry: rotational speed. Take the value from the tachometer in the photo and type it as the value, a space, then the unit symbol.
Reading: 1600 rpm
